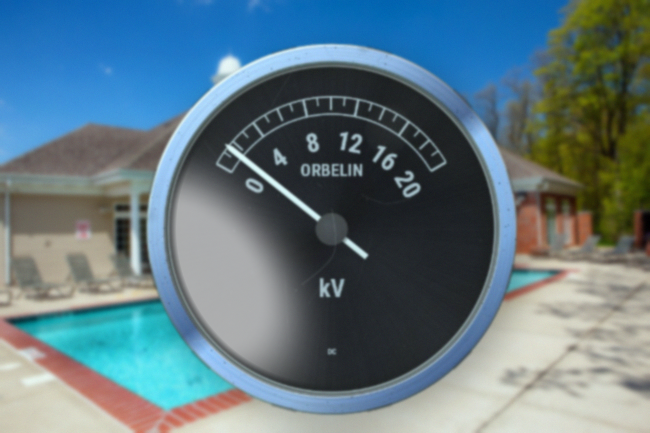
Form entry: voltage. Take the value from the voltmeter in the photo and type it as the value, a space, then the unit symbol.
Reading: 1.5 kV
